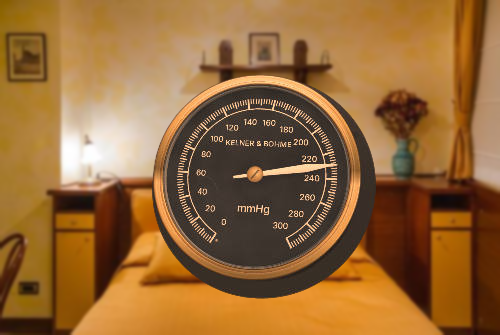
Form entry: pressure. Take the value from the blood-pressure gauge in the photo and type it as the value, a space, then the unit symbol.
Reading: 230 mmHg
